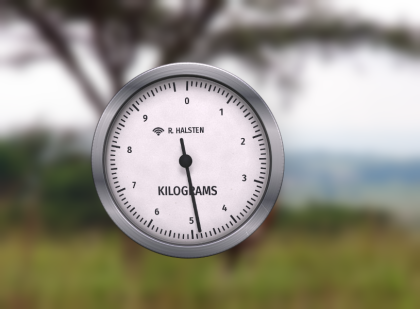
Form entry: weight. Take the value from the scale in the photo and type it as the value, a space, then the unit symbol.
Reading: 4.8 kg
